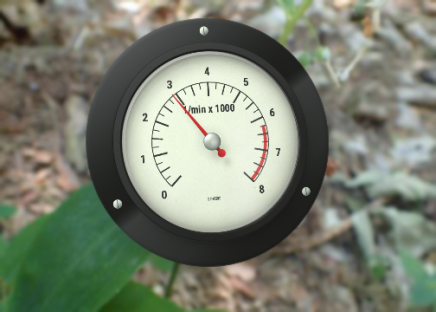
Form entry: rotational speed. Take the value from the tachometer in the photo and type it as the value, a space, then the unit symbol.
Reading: 2875 rpm
